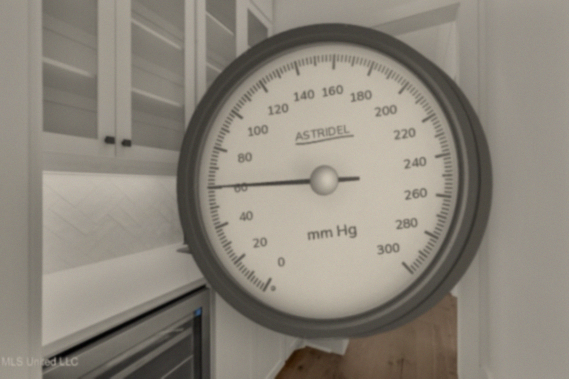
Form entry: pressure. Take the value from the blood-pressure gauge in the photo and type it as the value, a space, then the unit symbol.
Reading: 60 mmHg
